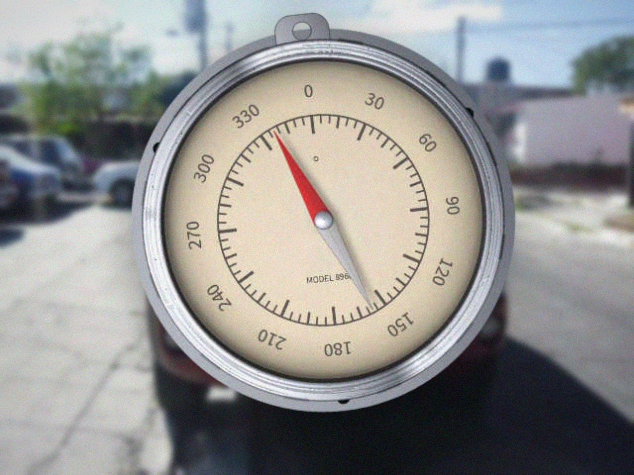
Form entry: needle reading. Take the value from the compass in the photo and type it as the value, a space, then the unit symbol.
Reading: 337.5 °
